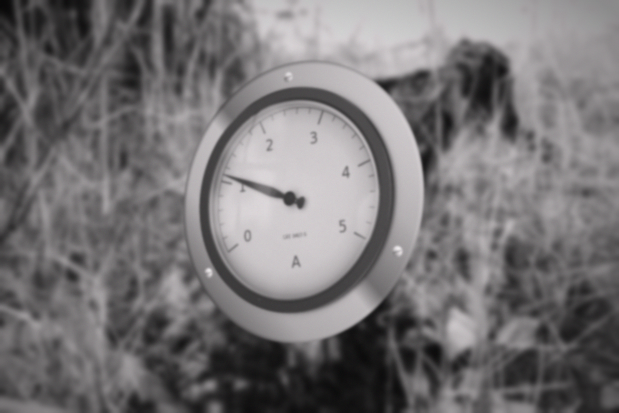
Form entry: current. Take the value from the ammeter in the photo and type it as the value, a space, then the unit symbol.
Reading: 1.1 A
